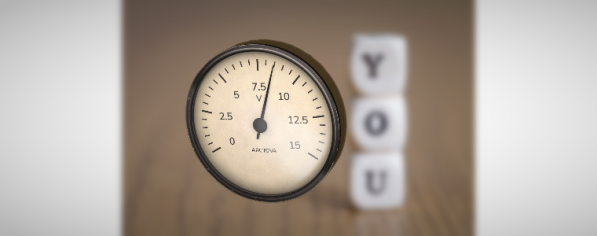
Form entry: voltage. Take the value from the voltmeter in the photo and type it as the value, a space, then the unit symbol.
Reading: 8.5 V
